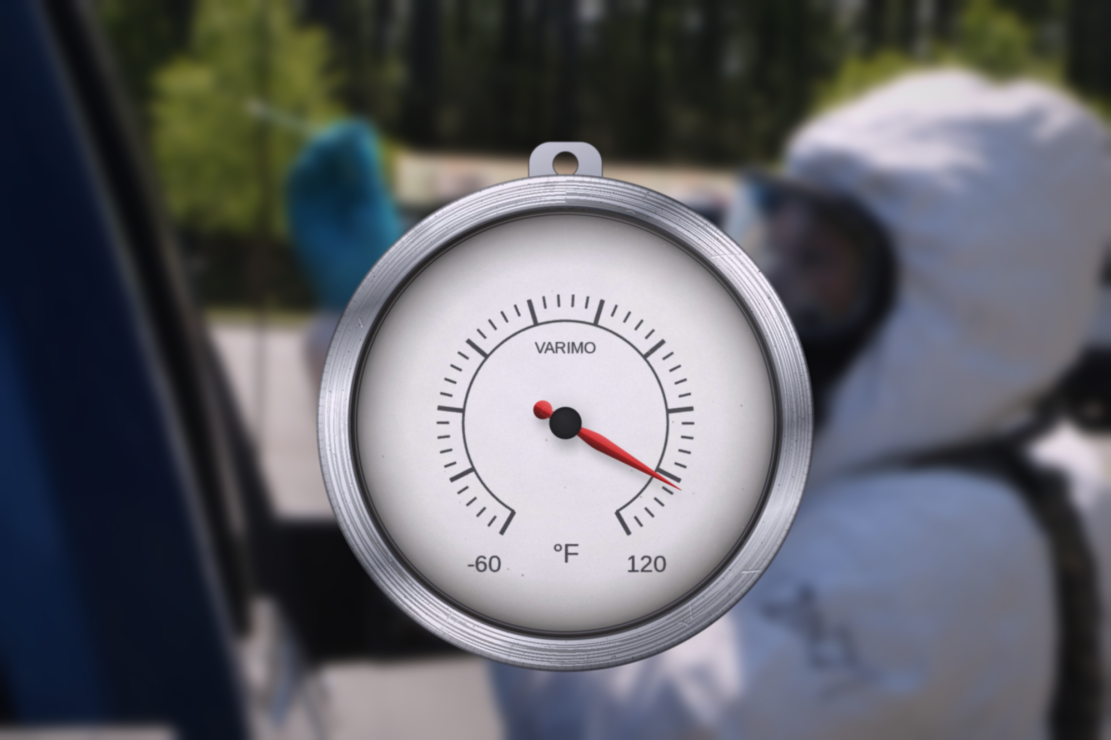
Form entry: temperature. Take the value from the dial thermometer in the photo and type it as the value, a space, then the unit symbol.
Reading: 102 °F
